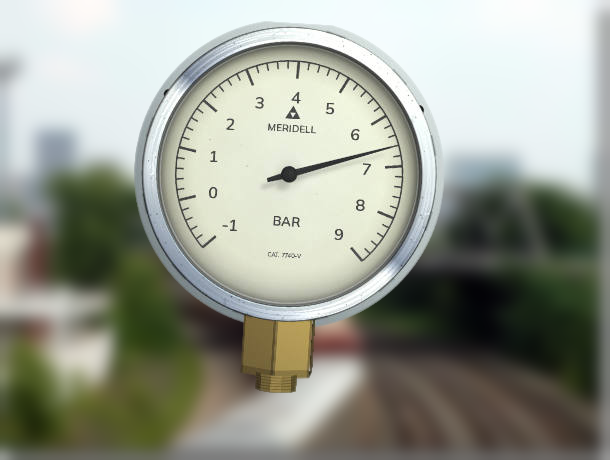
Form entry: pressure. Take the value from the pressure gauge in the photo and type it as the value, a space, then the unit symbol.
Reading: 6.6 bar
